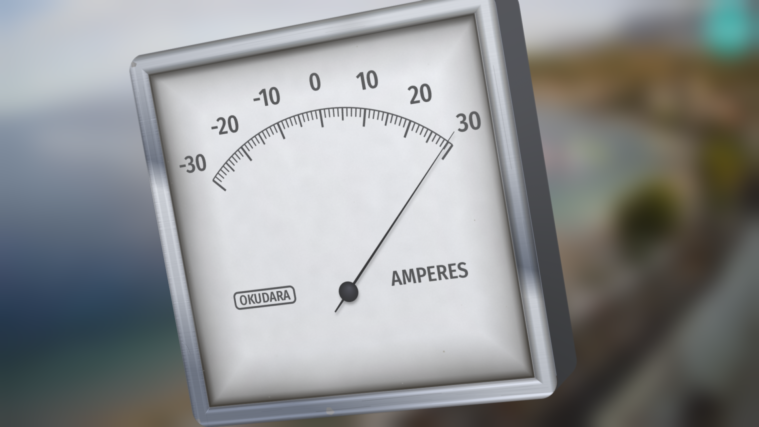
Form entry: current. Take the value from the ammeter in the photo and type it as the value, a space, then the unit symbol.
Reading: 29 A
